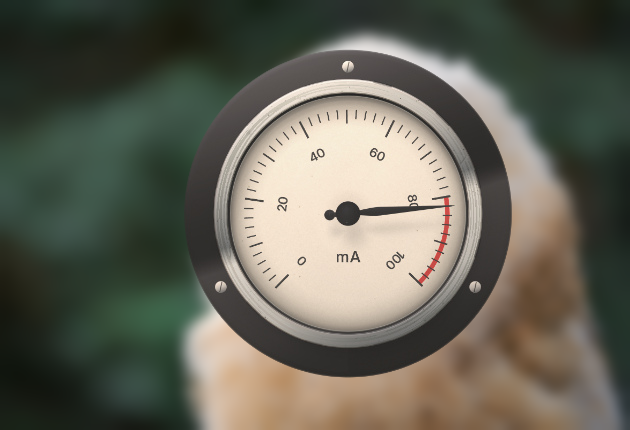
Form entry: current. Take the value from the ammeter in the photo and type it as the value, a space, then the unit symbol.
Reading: 82 mA
